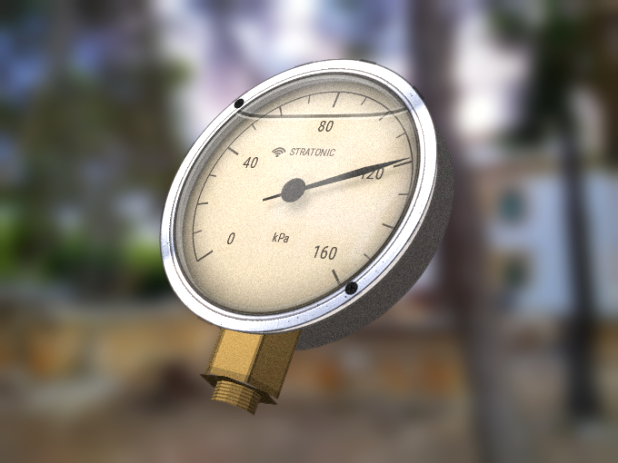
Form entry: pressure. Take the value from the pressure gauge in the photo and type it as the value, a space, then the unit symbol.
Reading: 120 kPa
